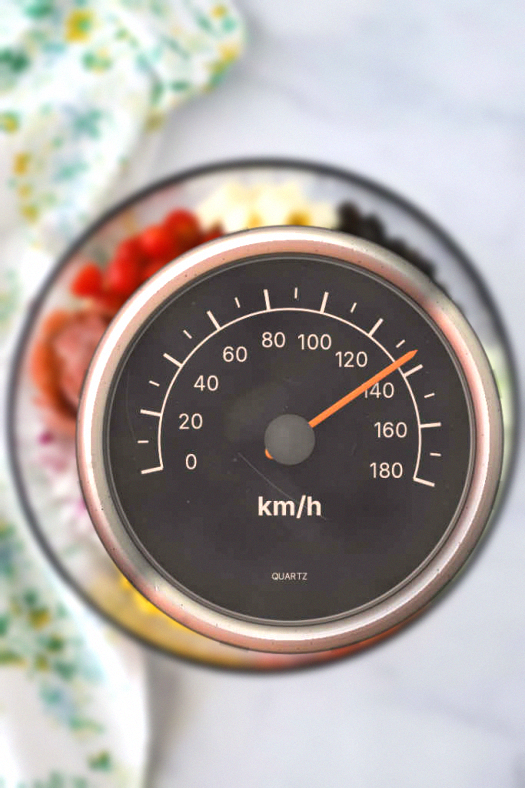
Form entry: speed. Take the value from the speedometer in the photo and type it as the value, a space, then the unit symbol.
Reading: 135 km/h
